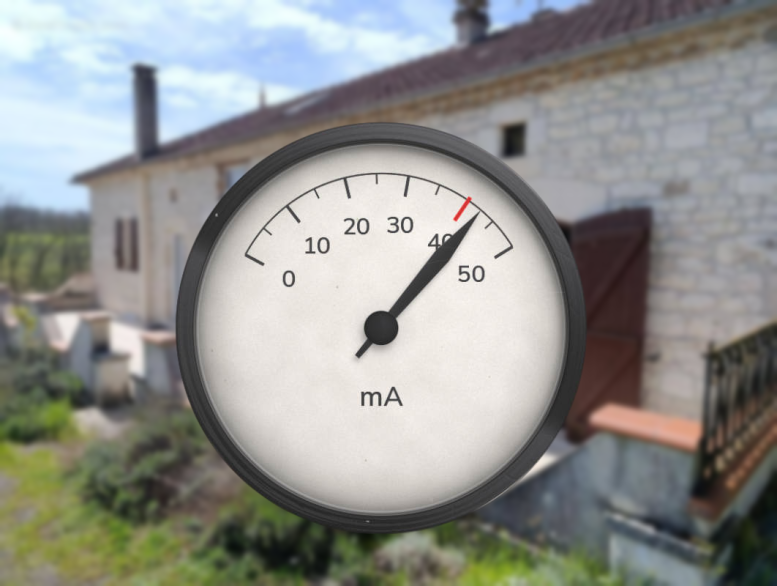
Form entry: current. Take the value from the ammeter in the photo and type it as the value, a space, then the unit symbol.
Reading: 42.5 mA
